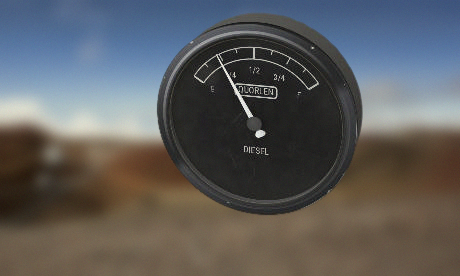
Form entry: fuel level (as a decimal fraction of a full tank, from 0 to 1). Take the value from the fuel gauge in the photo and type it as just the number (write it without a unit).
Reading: 0.25
